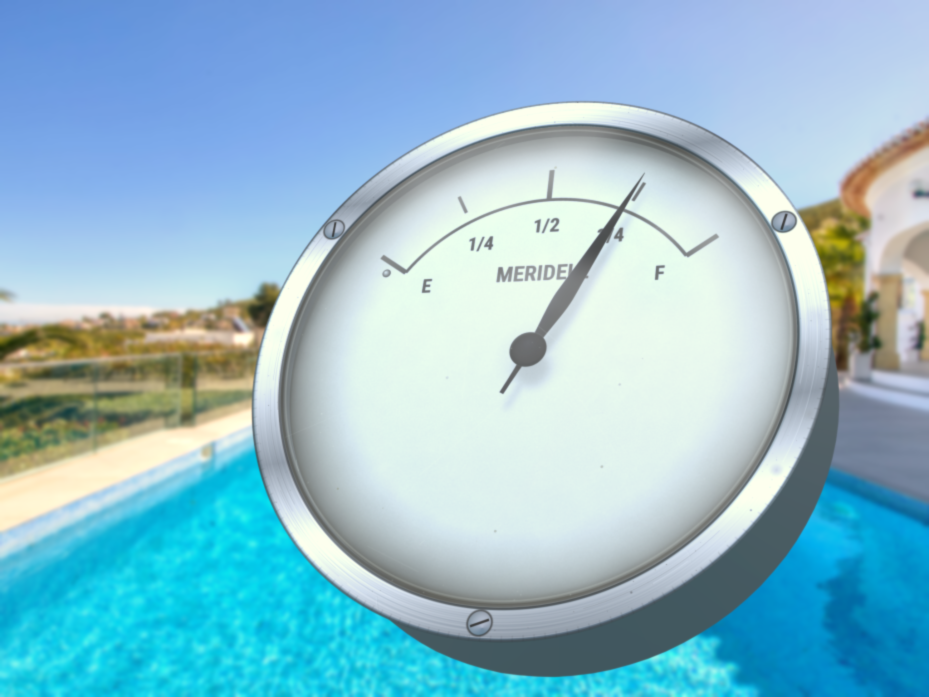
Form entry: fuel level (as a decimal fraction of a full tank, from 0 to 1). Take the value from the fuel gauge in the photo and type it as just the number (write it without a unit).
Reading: 0.75
